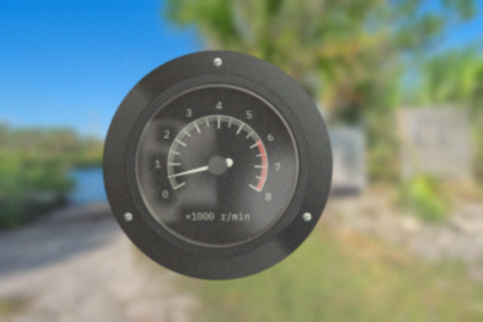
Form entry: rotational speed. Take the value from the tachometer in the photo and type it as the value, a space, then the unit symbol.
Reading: 500 rpm
